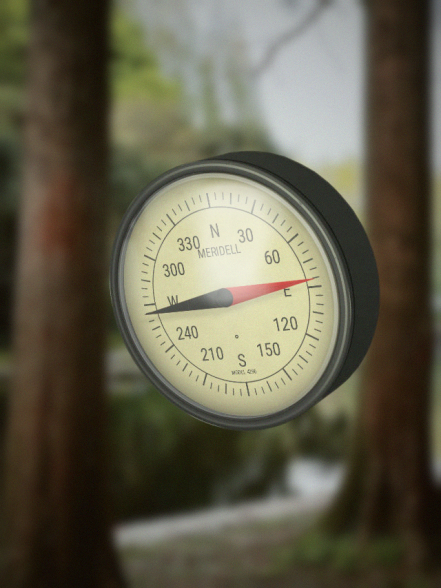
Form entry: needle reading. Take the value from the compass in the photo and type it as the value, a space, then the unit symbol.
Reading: 85 °
